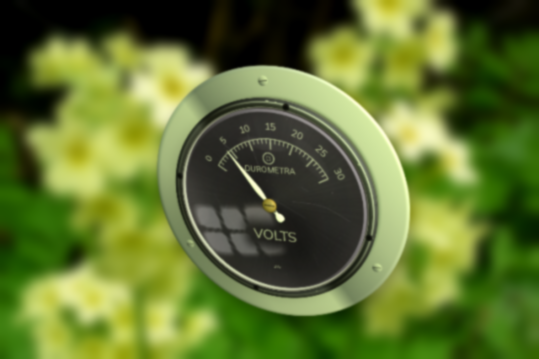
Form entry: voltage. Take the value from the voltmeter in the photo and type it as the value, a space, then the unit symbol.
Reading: 5 V
